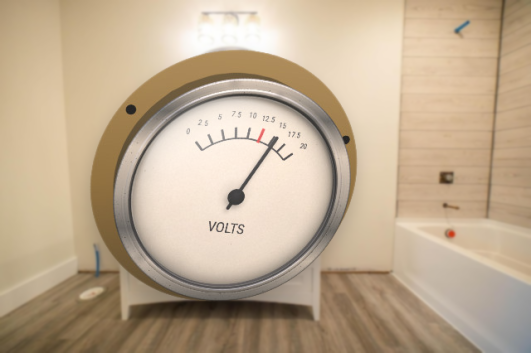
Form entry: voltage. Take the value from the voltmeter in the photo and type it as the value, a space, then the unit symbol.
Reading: 15 V
